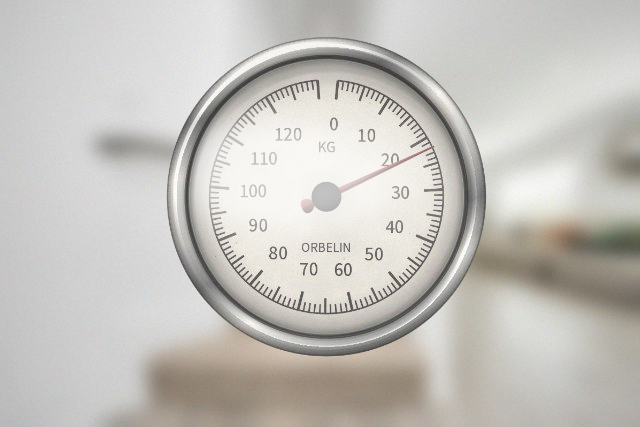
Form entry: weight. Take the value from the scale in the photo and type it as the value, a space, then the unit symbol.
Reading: 22 kg
